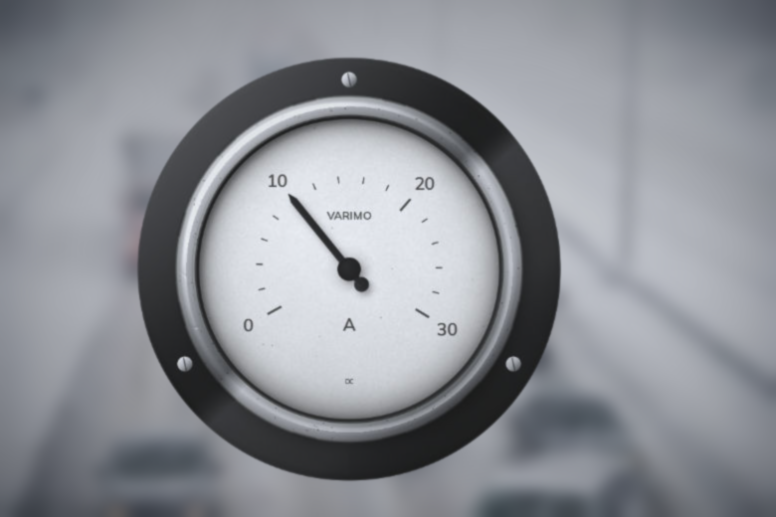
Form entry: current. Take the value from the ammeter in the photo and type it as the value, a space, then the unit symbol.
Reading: 10 A
